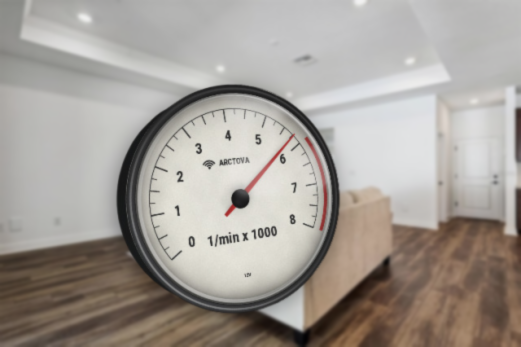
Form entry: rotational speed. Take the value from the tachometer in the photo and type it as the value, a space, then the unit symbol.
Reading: 5750 rpm
